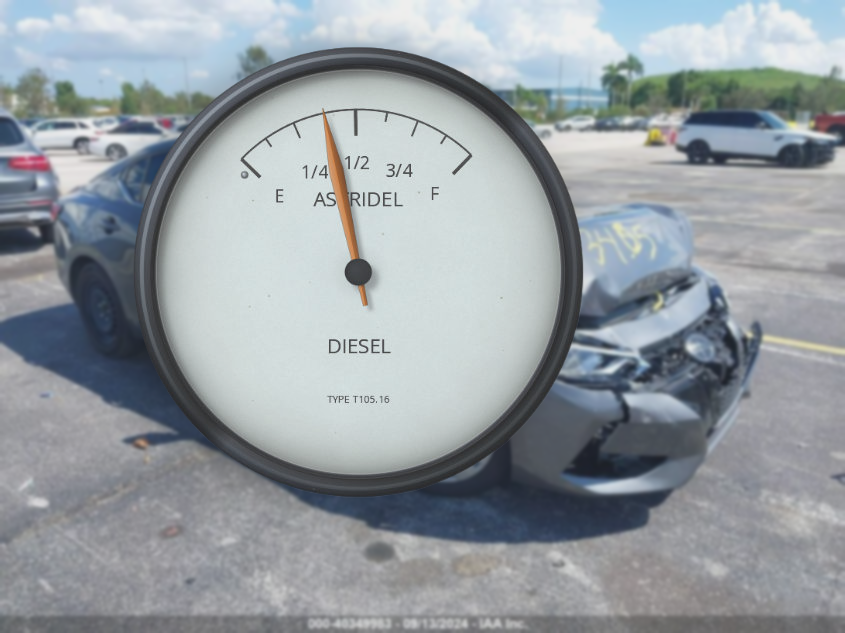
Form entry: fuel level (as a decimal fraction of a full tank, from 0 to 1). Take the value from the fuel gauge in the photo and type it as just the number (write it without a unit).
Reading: 0.375
